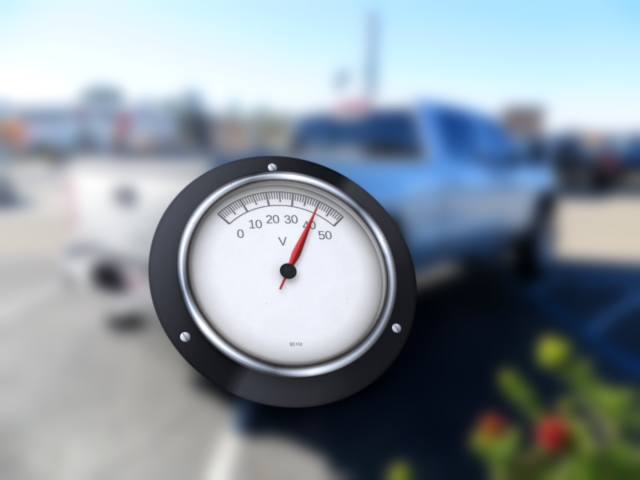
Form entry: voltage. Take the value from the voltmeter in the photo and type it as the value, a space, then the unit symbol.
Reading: 40 V
